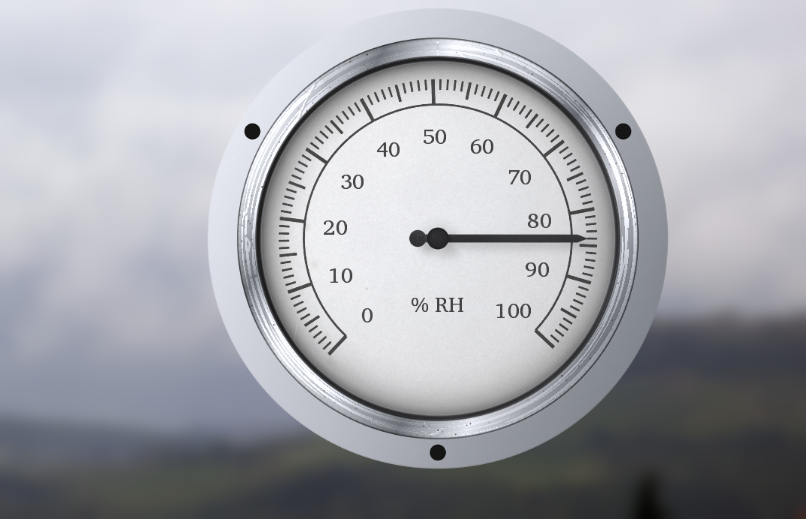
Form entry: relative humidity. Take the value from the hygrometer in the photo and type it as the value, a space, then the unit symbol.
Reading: 84 %
